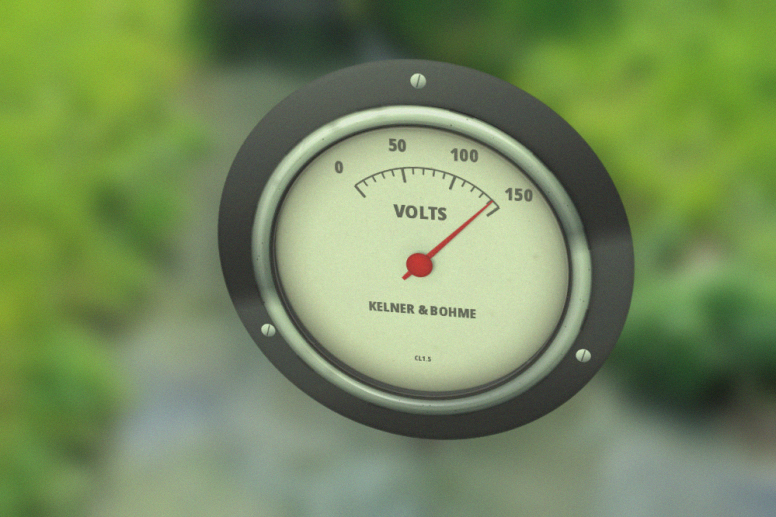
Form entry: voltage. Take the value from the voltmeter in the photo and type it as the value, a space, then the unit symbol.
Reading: 140 V
